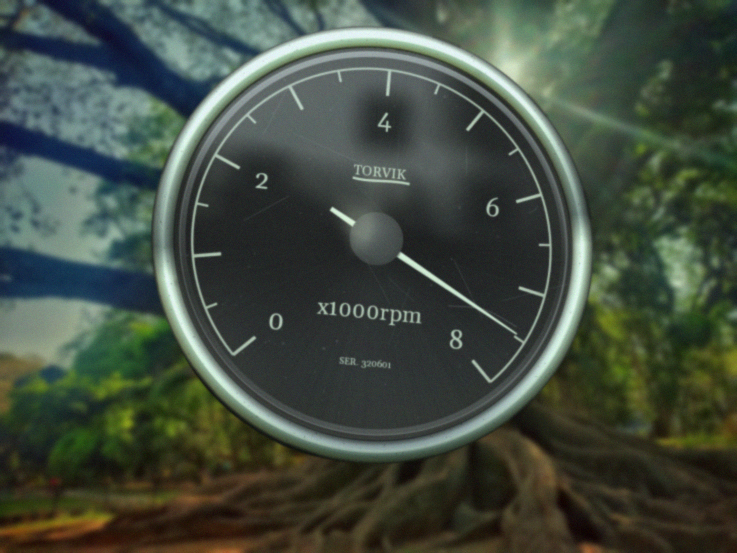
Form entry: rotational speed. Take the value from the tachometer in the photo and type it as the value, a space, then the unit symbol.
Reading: 7500 rpm
